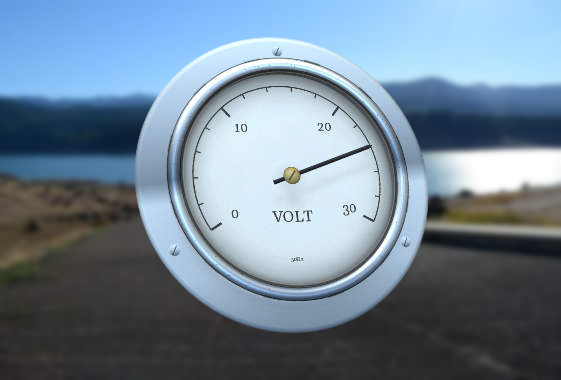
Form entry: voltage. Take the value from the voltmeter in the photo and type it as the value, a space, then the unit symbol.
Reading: 24 V
